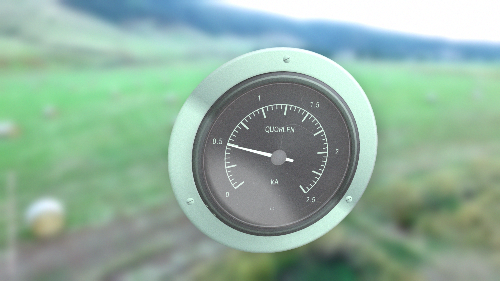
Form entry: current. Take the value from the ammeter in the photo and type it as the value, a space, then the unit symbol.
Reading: 0.5 kA
